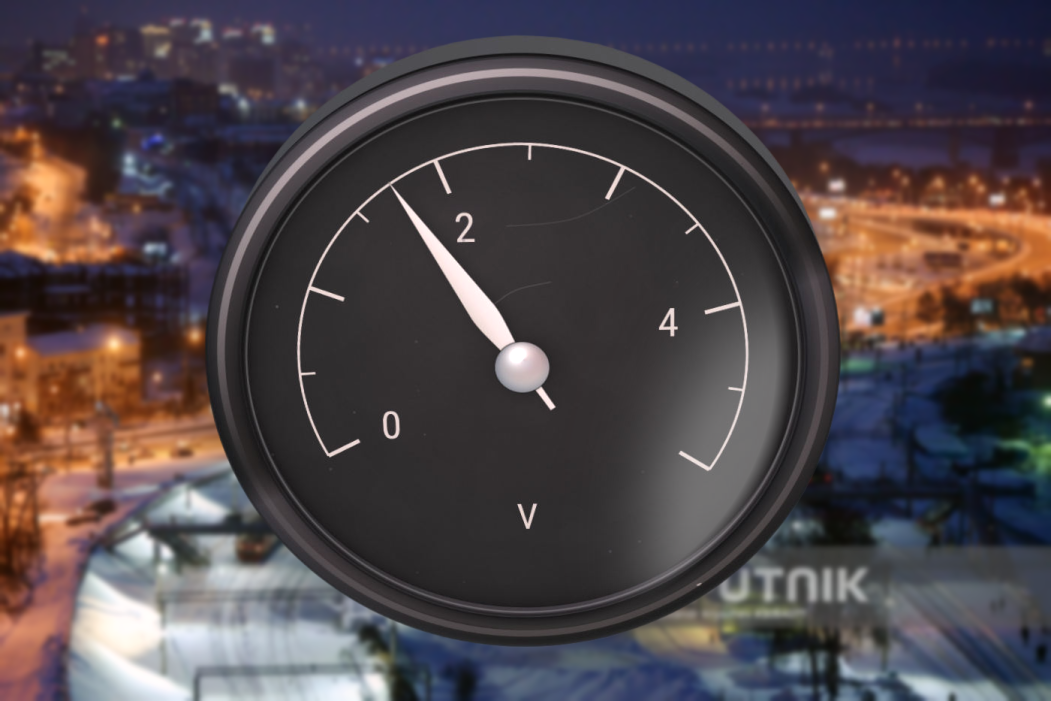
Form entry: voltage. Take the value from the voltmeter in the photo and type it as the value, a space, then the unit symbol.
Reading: 1.75 V
